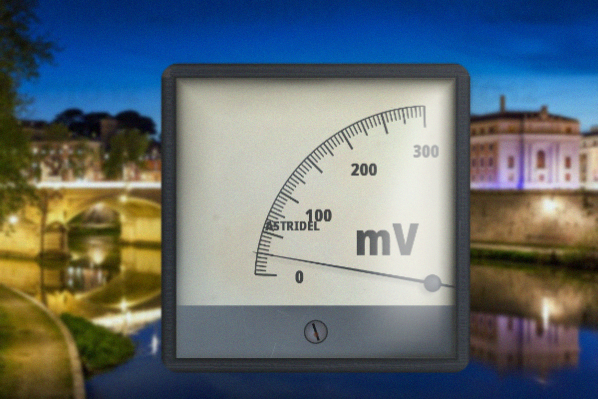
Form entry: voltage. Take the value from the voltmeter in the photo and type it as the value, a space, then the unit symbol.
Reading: 25 mV
